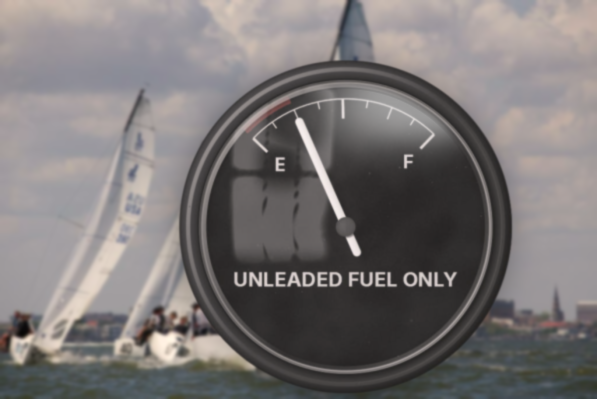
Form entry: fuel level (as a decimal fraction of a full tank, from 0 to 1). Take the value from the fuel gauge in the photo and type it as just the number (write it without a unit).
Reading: 0.25
